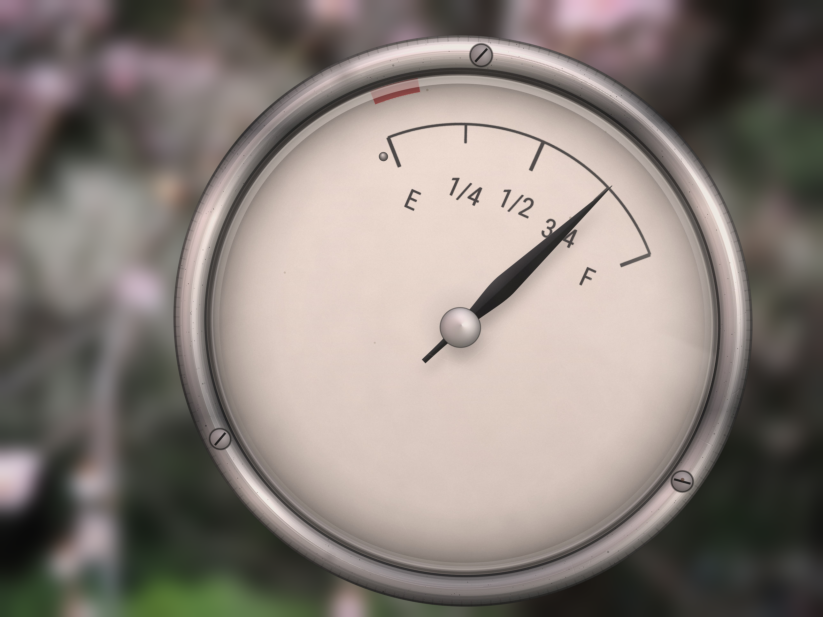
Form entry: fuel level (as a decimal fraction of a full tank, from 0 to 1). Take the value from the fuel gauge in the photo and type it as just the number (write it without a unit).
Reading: 0.75
